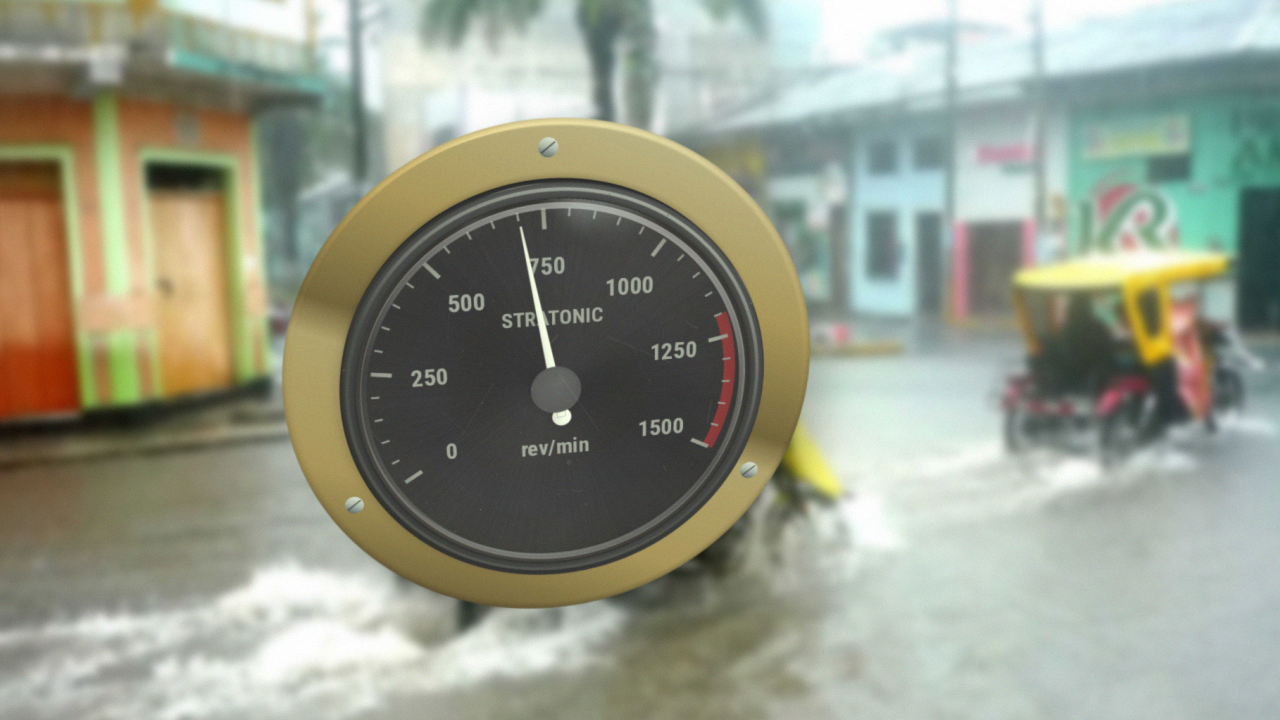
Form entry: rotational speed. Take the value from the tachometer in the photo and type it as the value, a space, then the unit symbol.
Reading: 700 rpm
